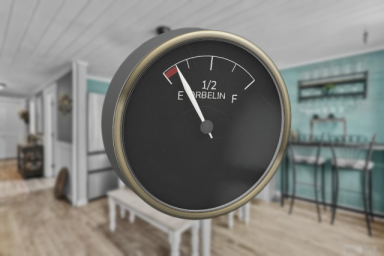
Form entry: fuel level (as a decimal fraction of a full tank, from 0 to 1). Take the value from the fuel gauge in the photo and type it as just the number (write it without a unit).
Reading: 0.125
